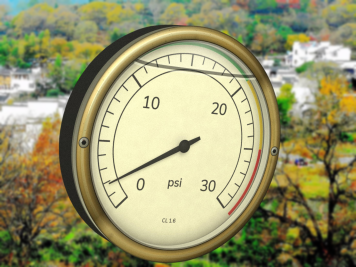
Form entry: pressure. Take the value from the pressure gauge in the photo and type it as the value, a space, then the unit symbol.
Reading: 2 psi
